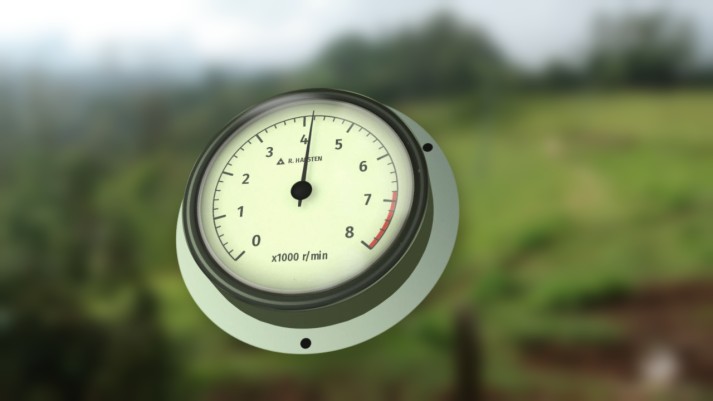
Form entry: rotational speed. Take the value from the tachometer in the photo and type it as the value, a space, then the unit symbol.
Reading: 4200 rpm
